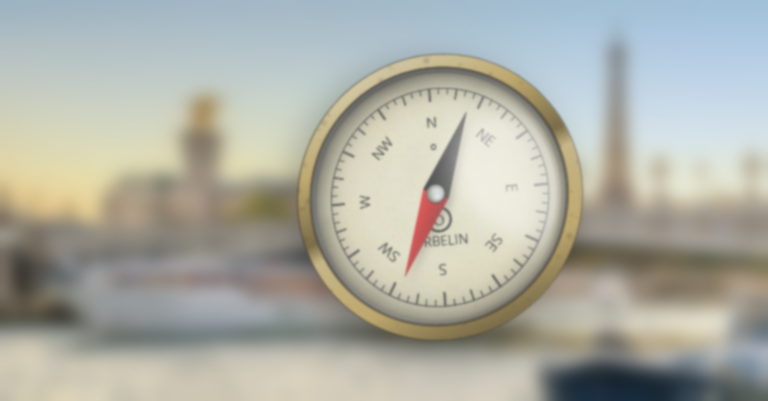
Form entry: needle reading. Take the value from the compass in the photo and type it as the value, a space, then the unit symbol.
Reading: 205 °
